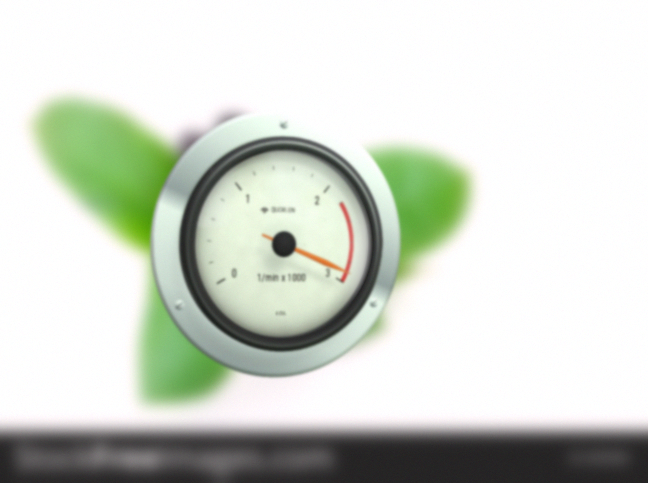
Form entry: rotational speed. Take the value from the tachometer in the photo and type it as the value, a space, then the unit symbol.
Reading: 2900 rpm
